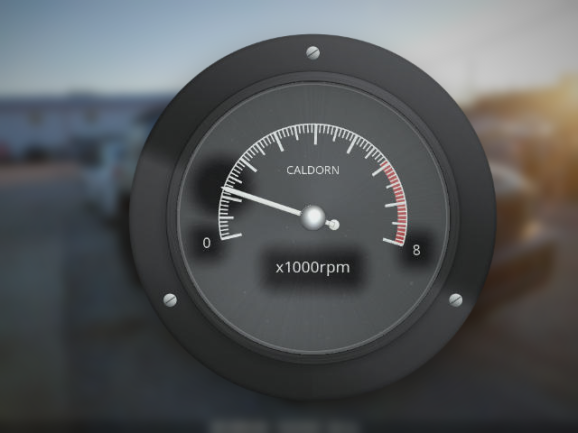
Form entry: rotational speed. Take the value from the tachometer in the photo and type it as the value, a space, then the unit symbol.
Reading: 1200 rpm
